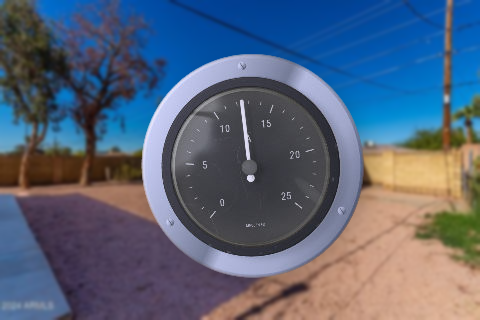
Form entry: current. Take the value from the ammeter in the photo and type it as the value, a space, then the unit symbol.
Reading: 12.5 A
